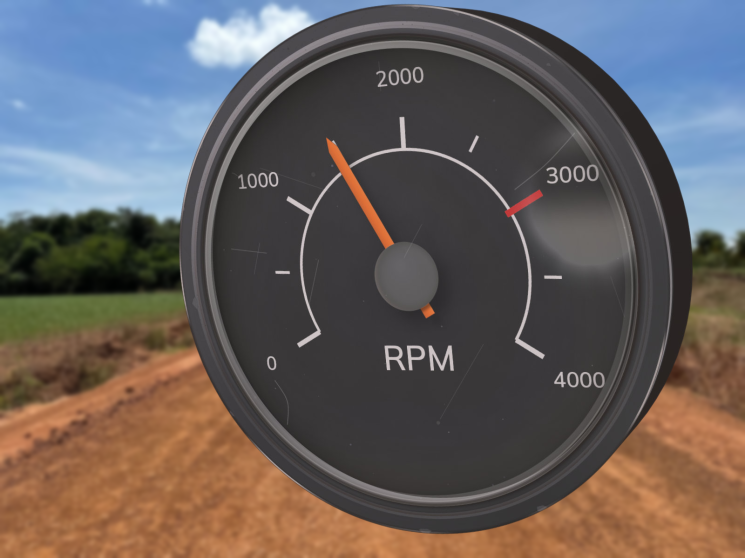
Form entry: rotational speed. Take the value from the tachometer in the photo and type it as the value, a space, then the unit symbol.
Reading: 1500 rpm
